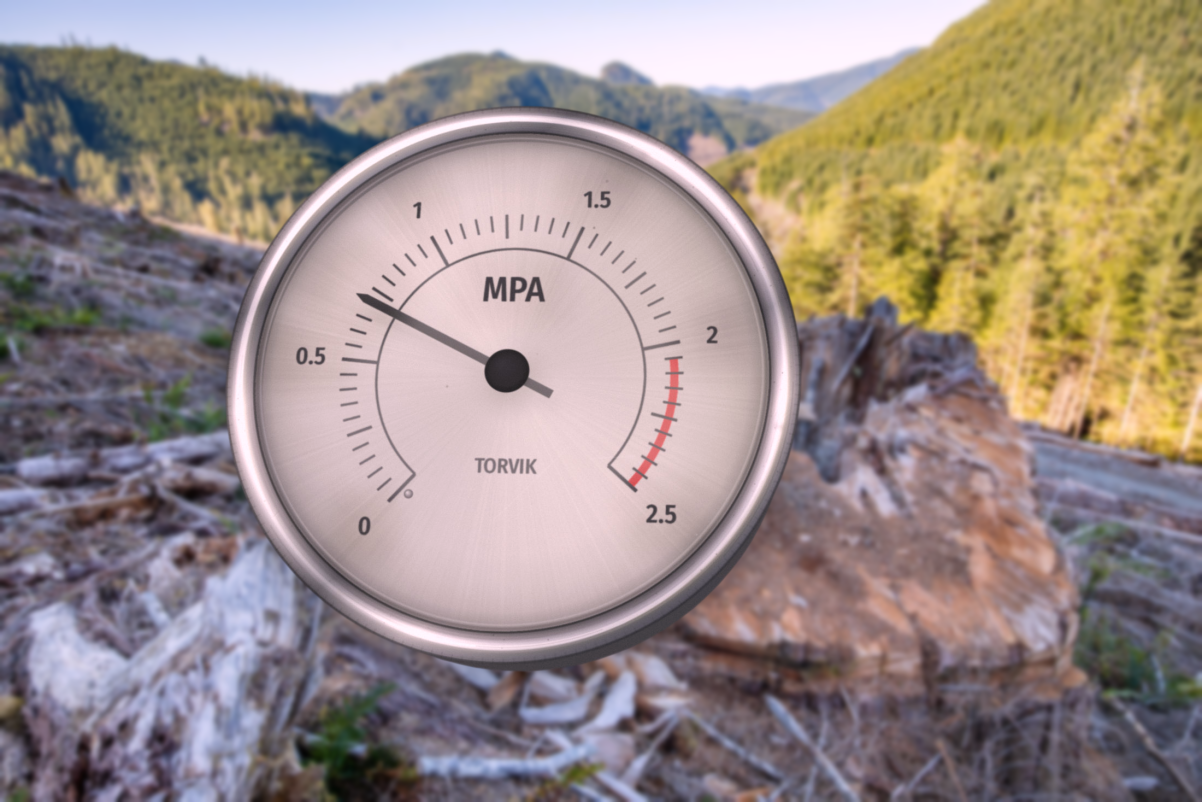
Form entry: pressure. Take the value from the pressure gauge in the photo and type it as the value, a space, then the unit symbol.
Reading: 0.7 MPa
